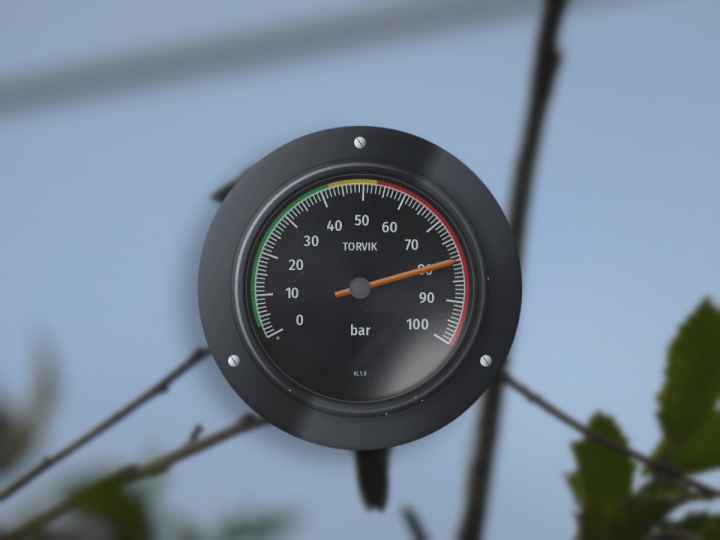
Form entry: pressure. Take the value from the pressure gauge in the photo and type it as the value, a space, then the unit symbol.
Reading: 80 bar
